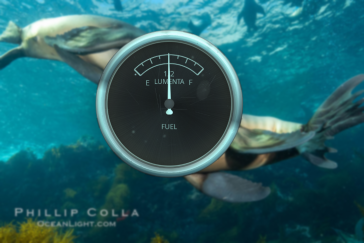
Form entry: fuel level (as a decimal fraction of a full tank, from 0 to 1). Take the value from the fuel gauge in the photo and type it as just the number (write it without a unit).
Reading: 0.5
